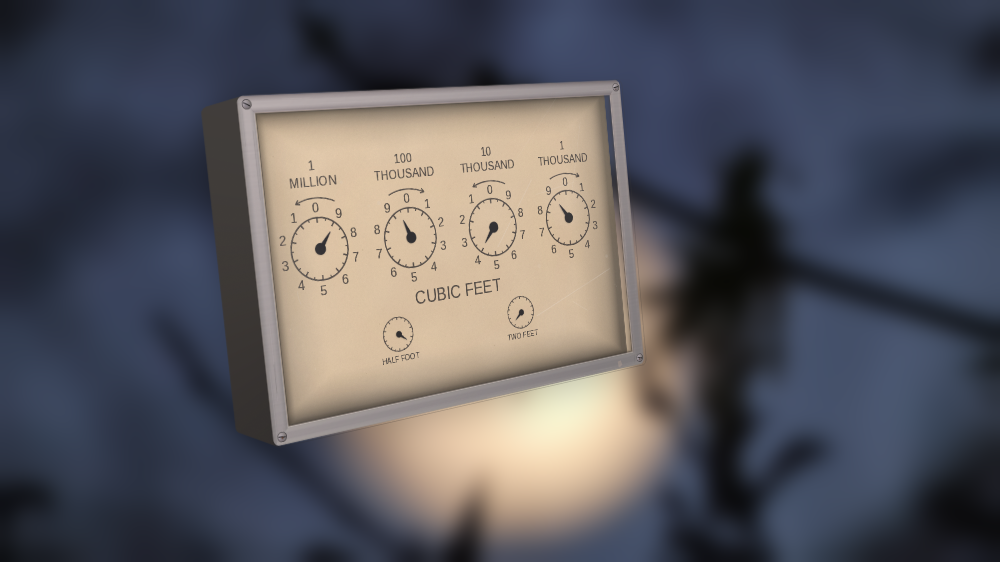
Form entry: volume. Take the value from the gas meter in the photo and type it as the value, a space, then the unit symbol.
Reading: 893900 ft³
